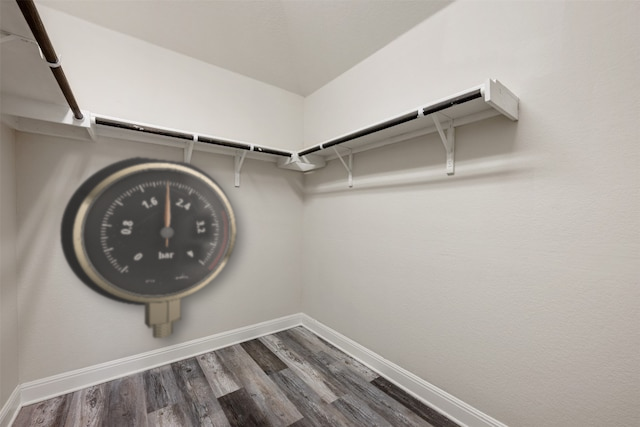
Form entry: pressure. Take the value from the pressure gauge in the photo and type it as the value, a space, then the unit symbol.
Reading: 2 bar
